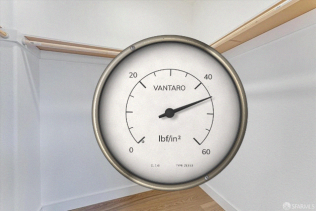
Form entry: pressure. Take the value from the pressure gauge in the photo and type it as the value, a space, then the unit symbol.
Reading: 45 psi
